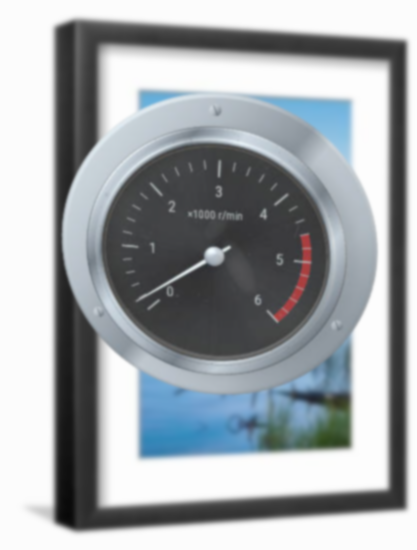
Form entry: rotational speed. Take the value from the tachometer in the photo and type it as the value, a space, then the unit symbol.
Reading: 200 rpm
